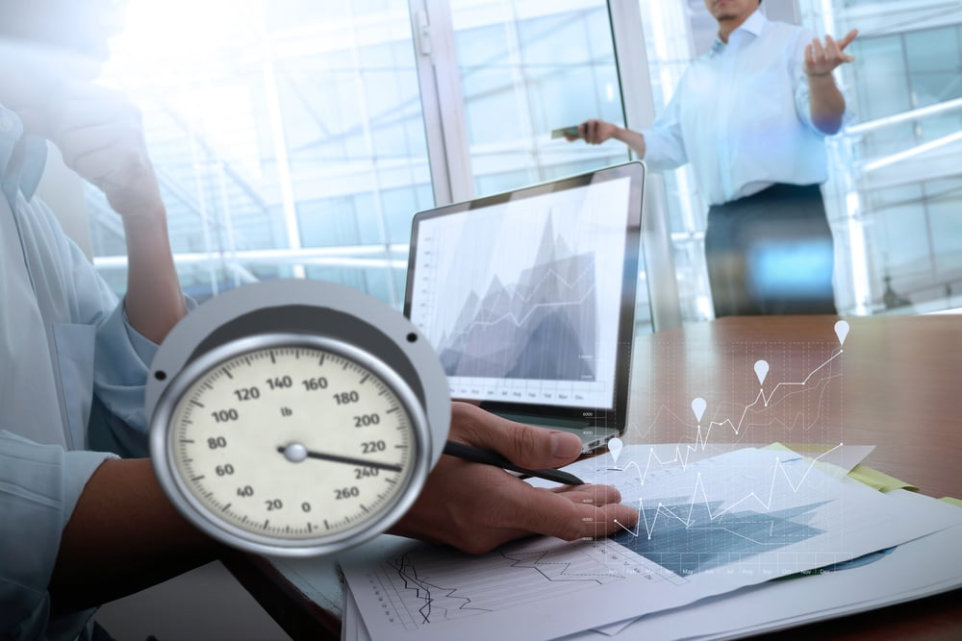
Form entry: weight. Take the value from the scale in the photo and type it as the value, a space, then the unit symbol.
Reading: 230 lb
